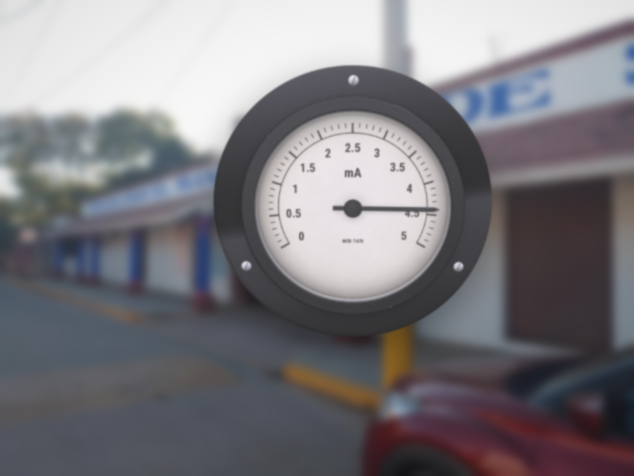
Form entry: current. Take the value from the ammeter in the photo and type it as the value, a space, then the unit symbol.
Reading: 4.4 mA
